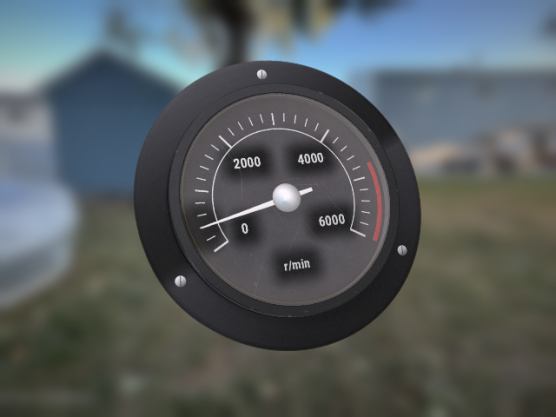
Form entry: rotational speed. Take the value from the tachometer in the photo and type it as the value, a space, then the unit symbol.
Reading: 400 rpm
